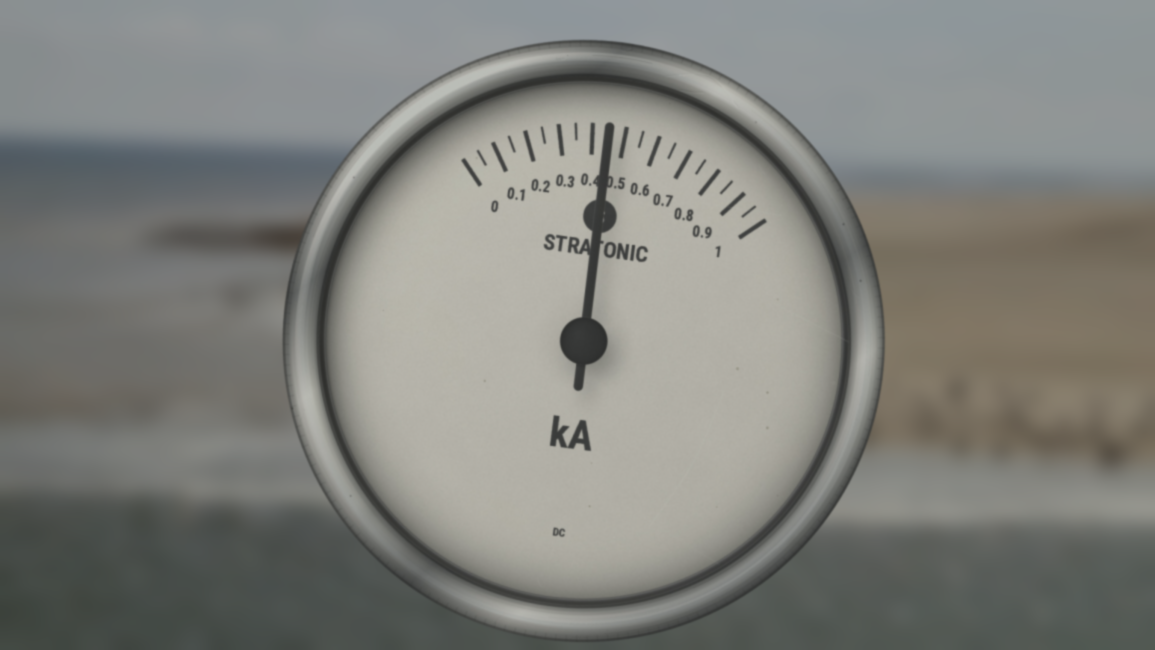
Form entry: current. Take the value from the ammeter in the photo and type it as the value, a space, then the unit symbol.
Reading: 0.45 kA
